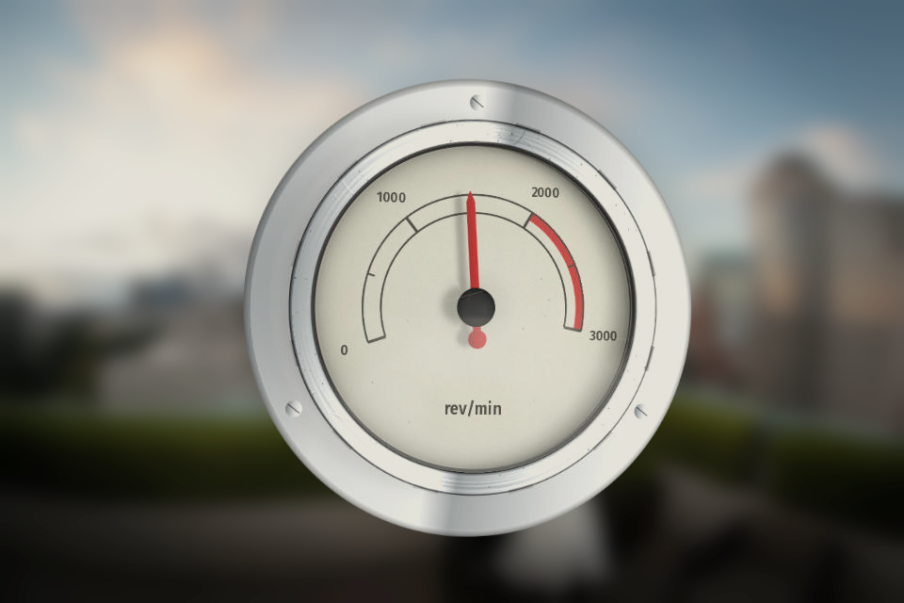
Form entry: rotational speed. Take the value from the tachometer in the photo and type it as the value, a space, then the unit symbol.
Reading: 1500 rpm
